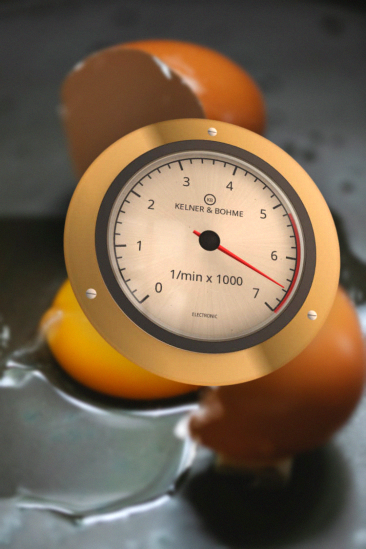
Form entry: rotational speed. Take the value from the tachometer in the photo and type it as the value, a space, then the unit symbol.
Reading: 6600 rpm
